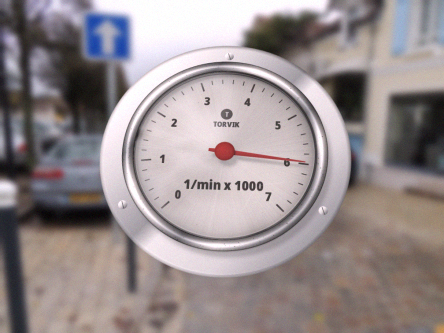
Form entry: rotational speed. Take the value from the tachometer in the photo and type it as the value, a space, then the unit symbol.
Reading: 6000 rpm
